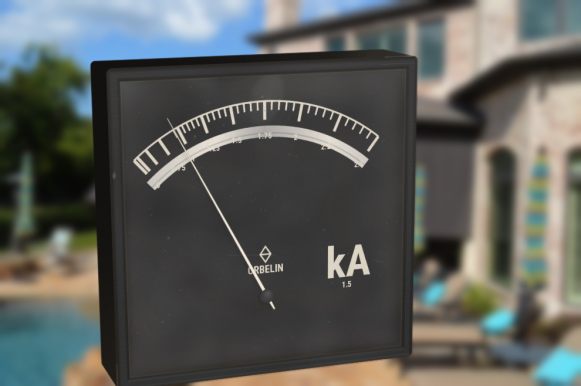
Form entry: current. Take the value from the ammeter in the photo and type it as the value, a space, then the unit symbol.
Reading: 0.95 kA
